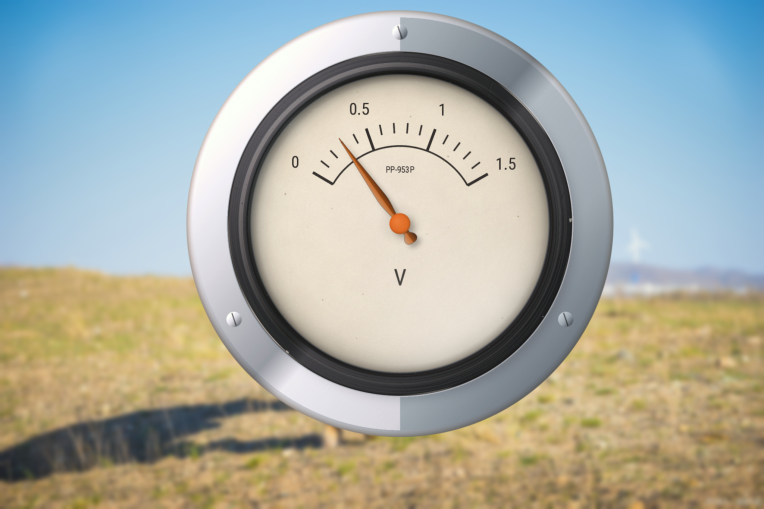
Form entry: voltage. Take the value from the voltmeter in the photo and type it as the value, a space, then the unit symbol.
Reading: 0.3 V
